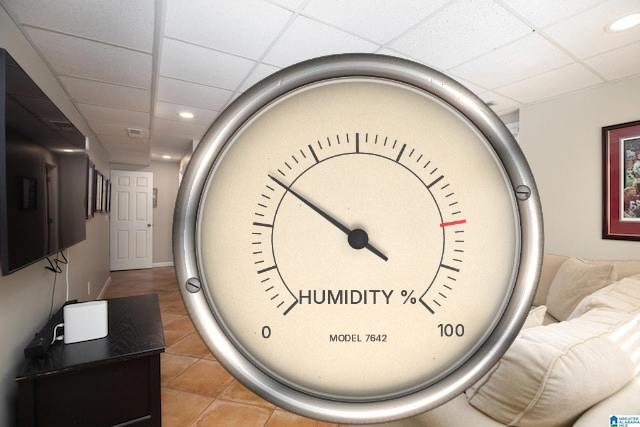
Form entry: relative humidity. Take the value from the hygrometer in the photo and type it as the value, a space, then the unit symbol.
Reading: 30 %
